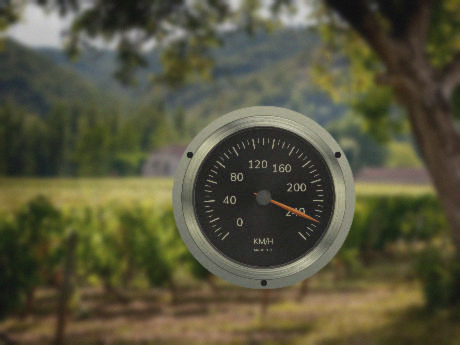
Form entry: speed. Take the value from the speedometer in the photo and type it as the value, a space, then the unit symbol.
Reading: 240 km/h
